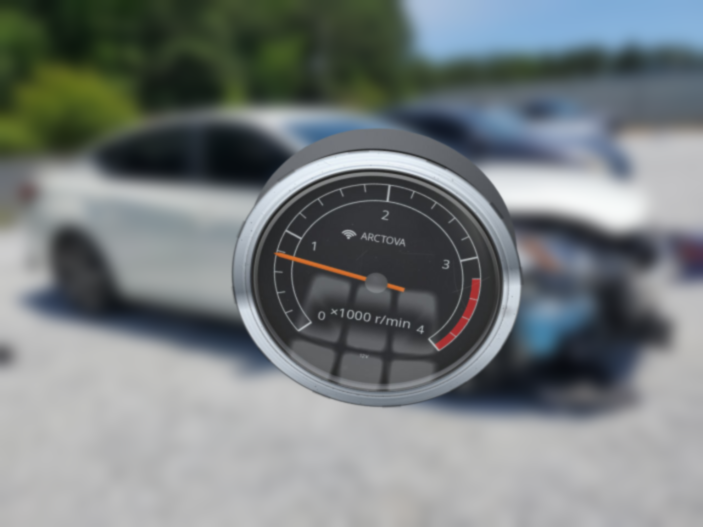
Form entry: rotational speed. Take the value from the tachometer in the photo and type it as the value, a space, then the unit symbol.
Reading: 800 rpm
